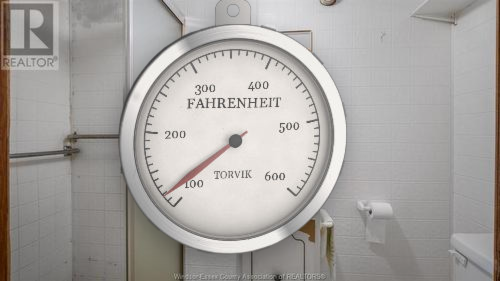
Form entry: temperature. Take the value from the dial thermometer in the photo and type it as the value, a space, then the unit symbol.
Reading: 120 °F
